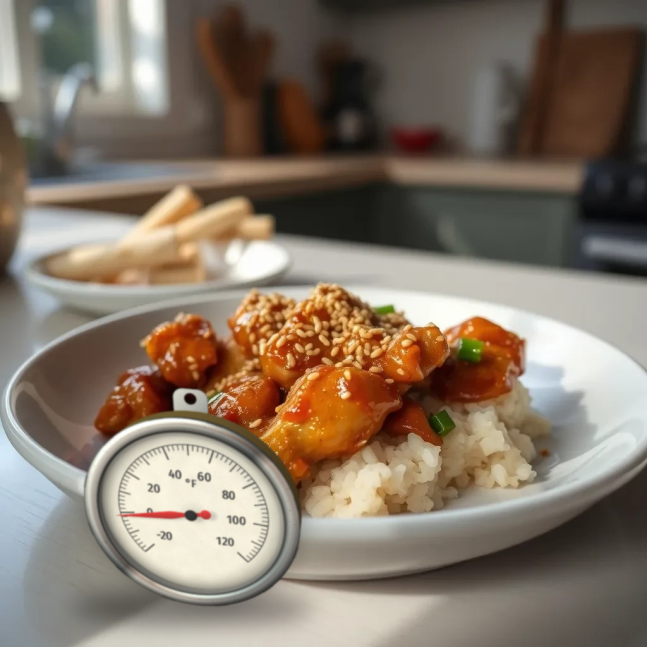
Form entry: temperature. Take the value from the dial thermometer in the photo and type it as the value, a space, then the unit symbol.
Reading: 0 °F
